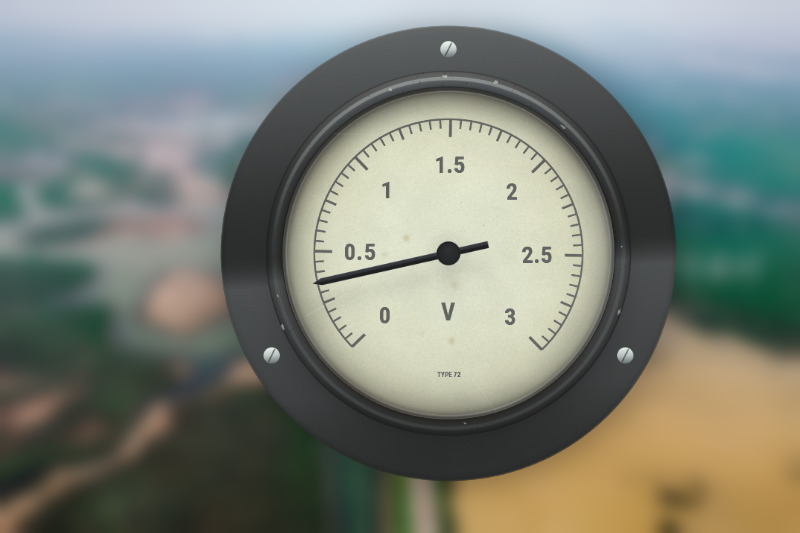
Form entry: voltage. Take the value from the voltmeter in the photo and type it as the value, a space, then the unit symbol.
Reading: 0.35 V
